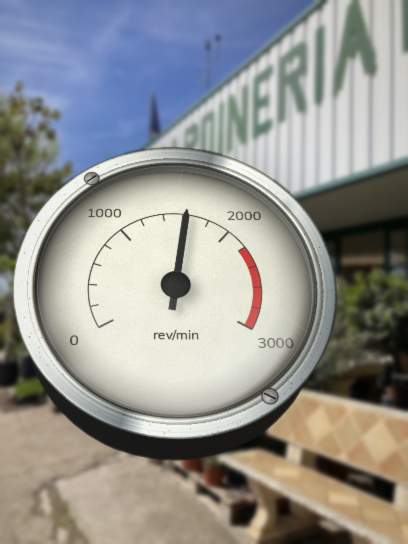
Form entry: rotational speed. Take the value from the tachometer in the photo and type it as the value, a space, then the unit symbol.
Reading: 1600 rpm
